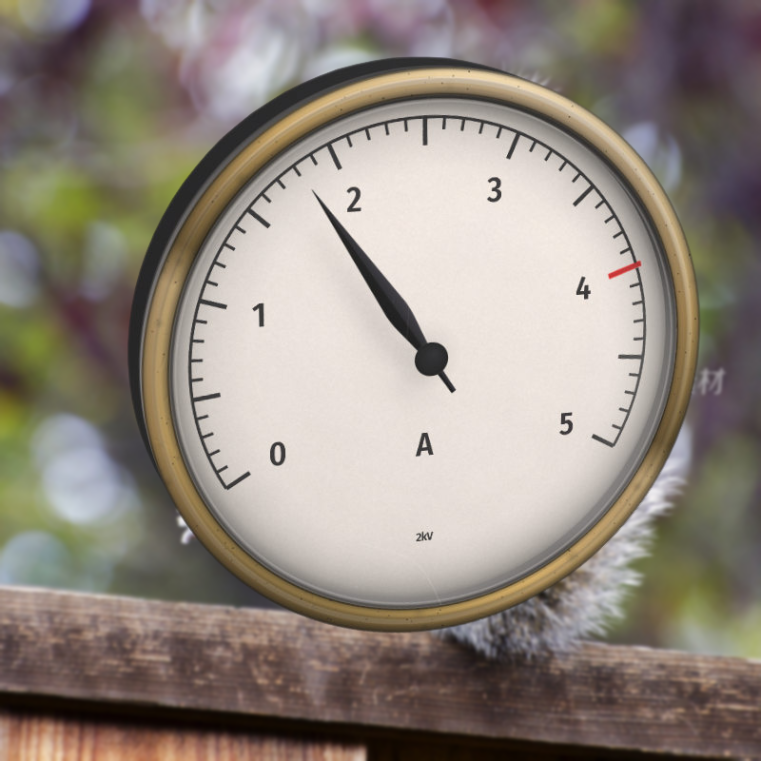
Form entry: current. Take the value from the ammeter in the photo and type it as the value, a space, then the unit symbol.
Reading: 1.8 A
